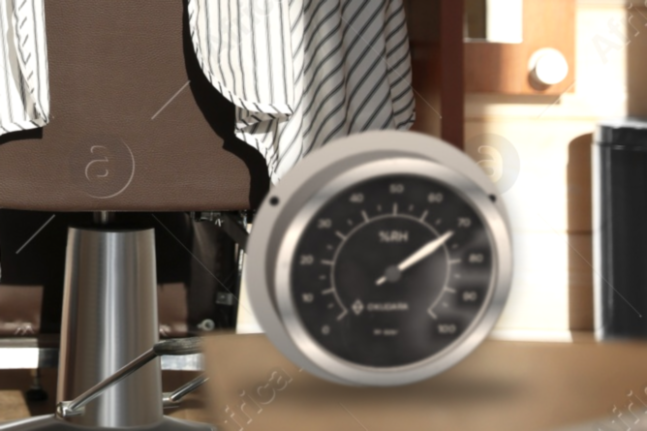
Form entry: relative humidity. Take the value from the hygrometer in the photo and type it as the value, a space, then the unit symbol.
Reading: 70 %
